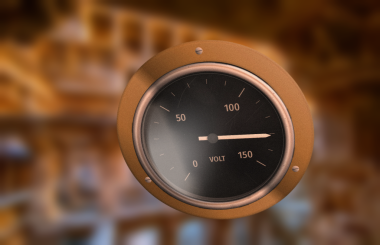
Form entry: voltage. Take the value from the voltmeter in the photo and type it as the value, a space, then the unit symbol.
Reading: 130 V
